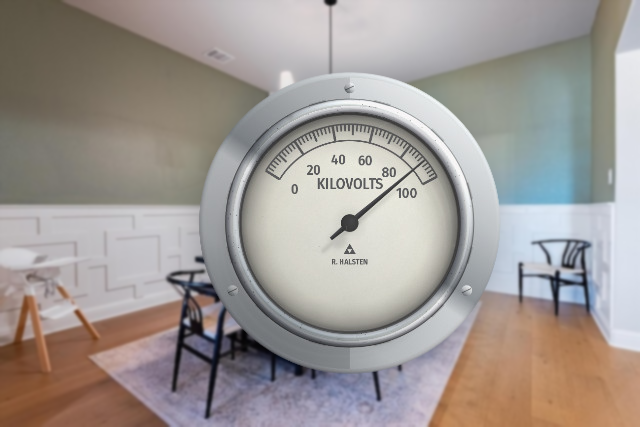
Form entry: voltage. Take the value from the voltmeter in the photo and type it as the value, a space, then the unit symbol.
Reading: 90 kV
